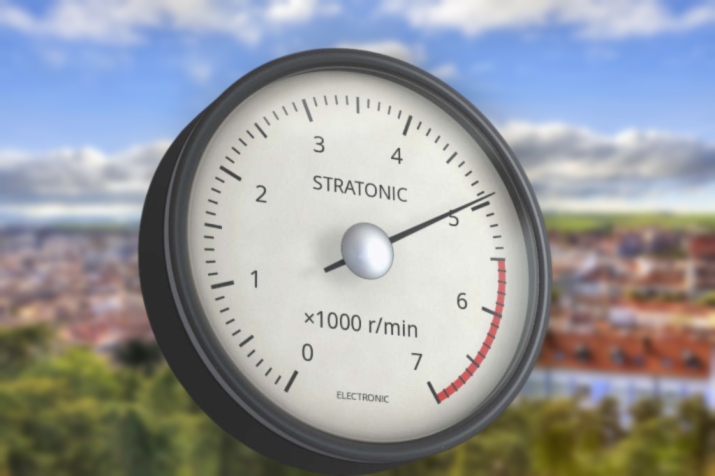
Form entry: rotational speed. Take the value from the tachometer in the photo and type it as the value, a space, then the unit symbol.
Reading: 4950 rpm
